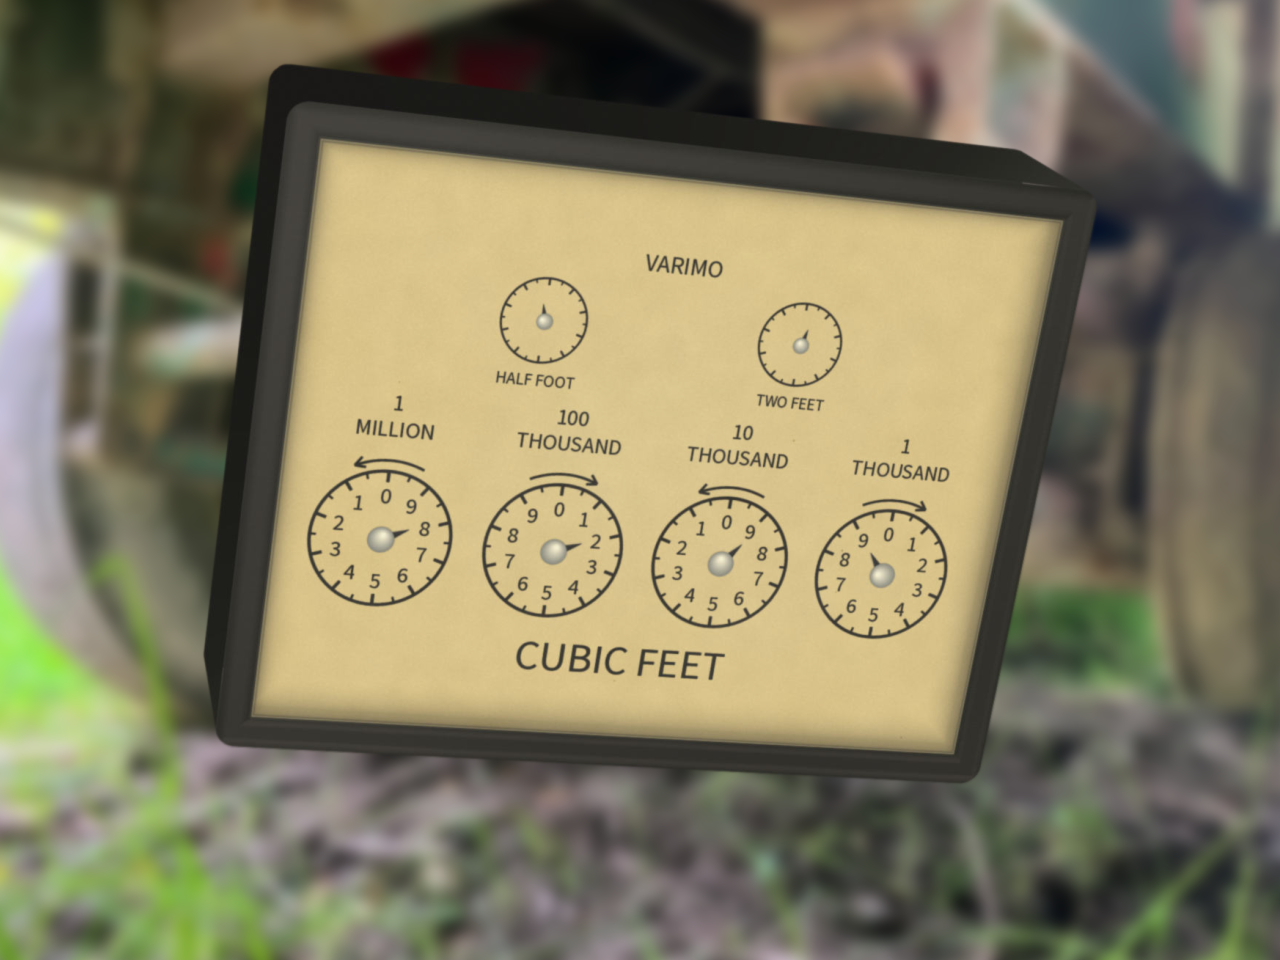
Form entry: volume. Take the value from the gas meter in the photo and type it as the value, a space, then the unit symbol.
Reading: 818900 ft³
